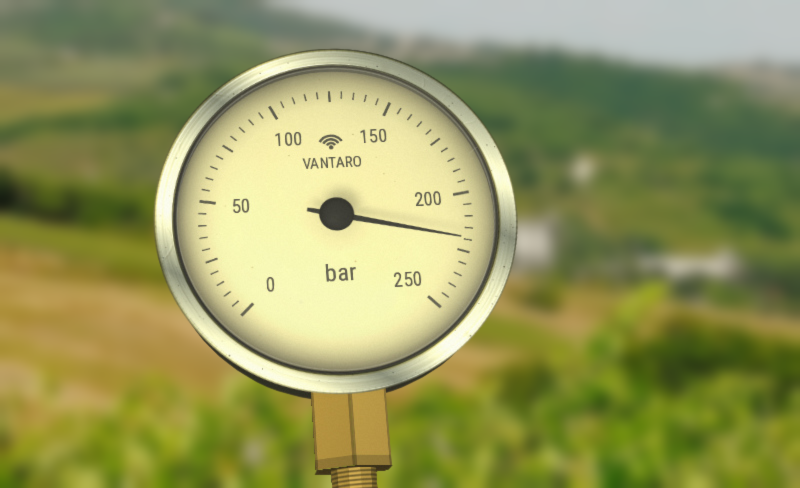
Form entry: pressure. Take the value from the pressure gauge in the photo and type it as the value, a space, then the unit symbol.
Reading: 220 bar
